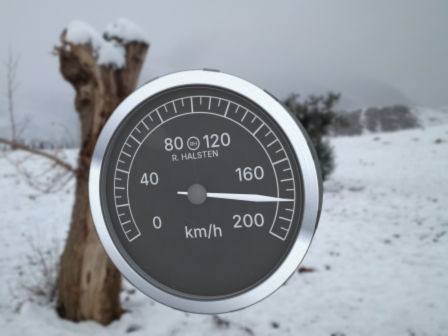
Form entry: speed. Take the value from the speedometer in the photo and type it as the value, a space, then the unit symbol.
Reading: 180 km/h
